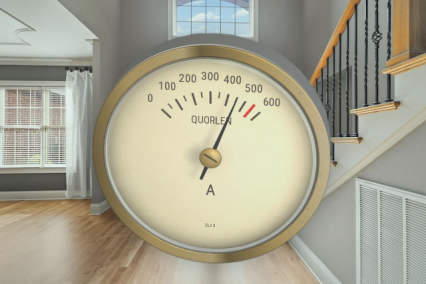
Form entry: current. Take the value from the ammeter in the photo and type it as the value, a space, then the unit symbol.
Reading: 450 A
